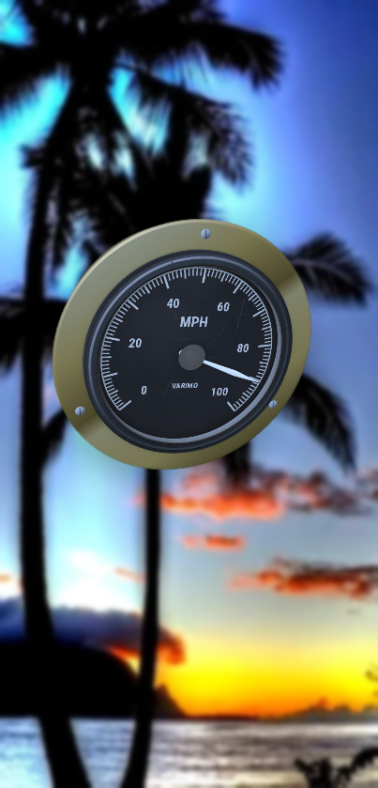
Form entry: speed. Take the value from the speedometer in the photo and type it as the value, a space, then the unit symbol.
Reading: 90 mph
